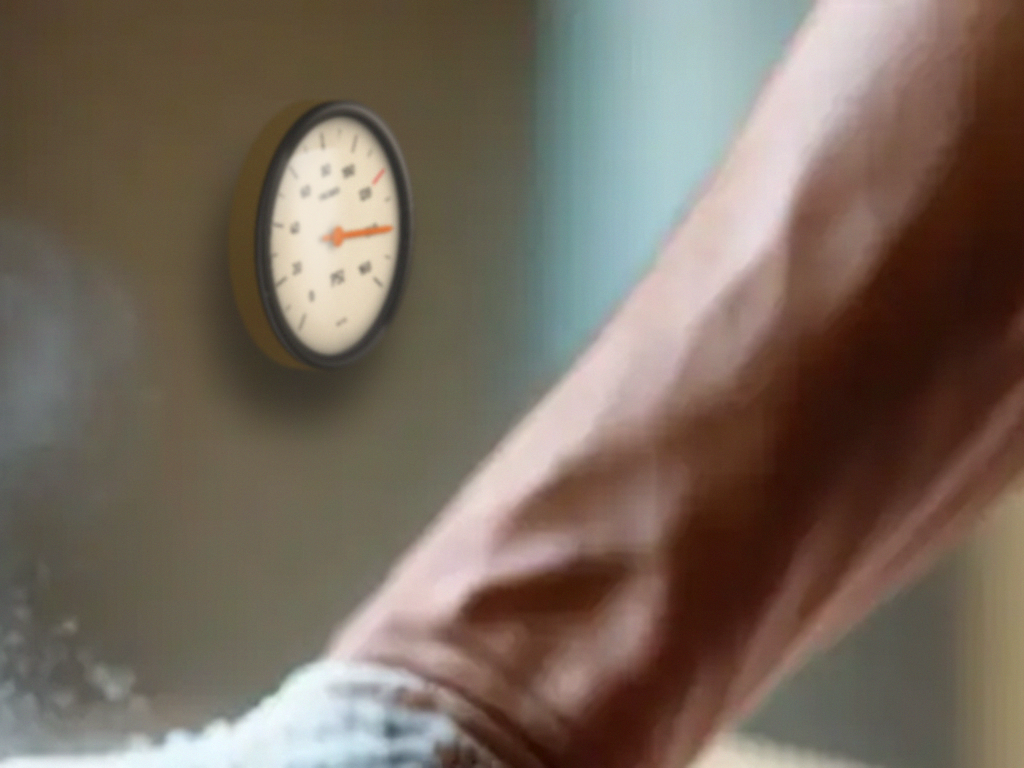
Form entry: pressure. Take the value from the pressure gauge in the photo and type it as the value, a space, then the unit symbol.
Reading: 140 psi
